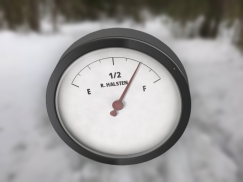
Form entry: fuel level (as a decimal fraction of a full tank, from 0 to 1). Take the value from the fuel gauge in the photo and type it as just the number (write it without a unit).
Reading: 0.75
